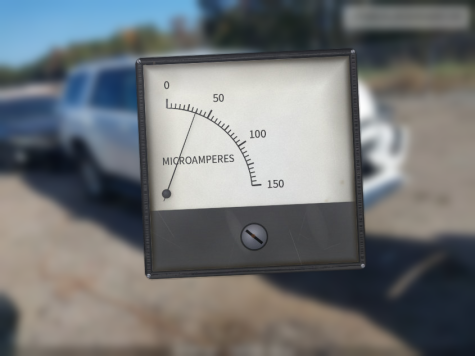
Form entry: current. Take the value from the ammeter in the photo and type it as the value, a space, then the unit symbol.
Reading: 35 µA
